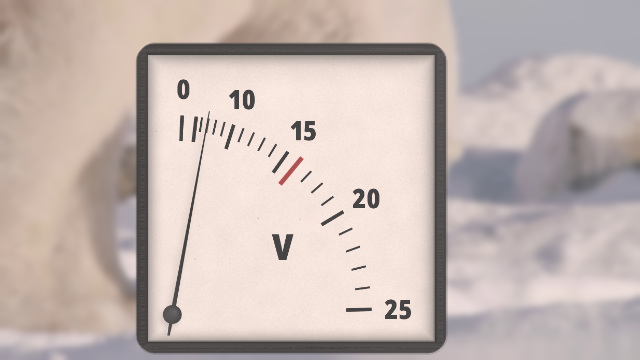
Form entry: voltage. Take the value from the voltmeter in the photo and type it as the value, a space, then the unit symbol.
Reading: 7 V
